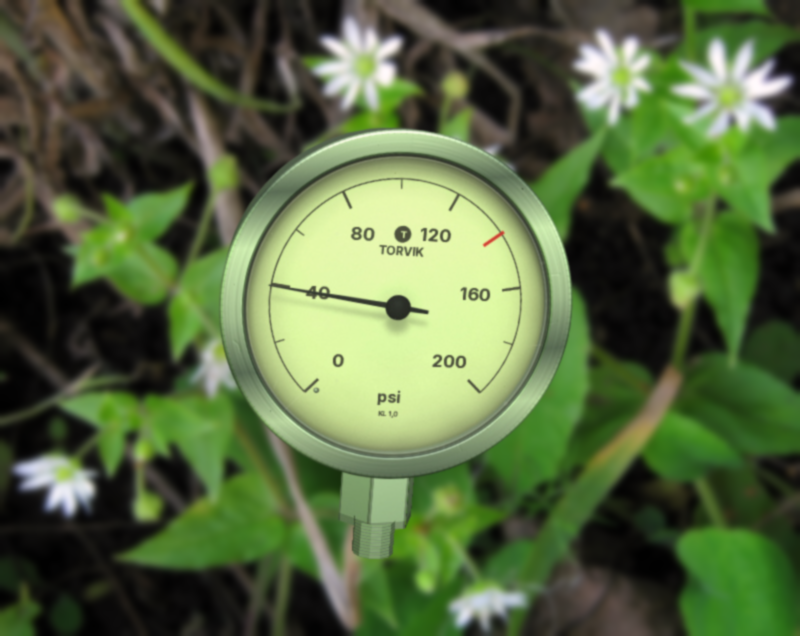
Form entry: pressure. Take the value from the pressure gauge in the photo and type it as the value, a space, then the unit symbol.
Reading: 40 psi
